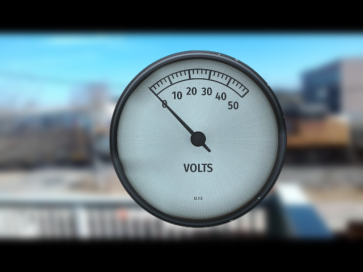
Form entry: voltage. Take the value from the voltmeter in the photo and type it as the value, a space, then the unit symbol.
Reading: 0 V
